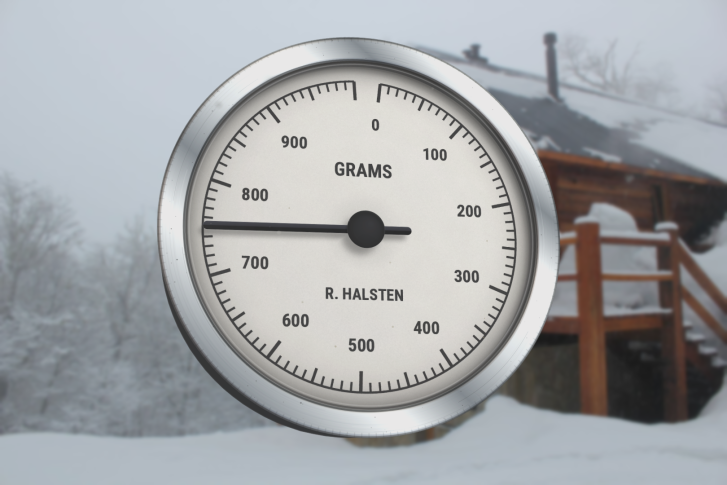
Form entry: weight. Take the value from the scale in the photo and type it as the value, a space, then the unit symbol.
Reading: 750 g
